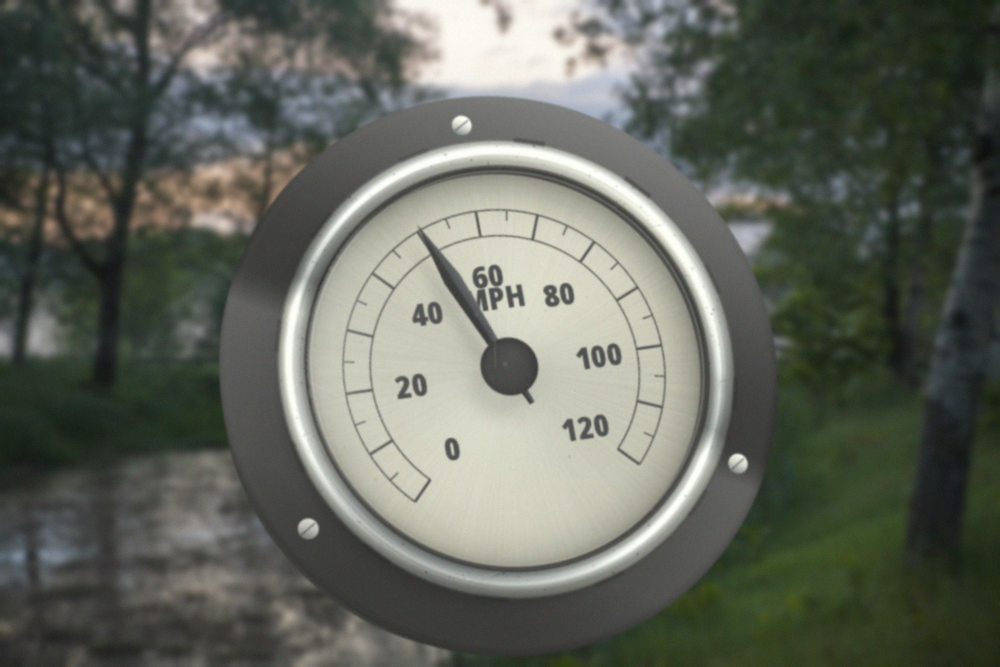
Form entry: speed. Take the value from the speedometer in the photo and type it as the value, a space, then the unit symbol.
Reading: 50 mph
